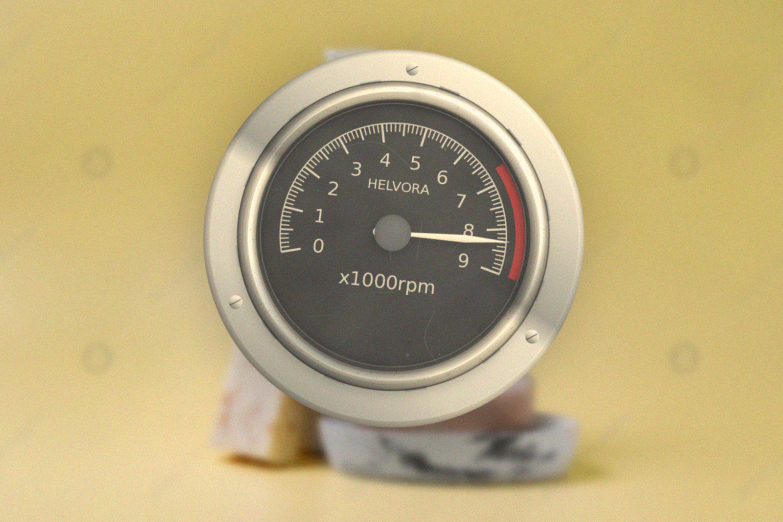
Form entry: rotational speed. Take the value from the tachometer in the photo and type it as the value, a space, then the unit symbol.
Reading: 8300 rpm
